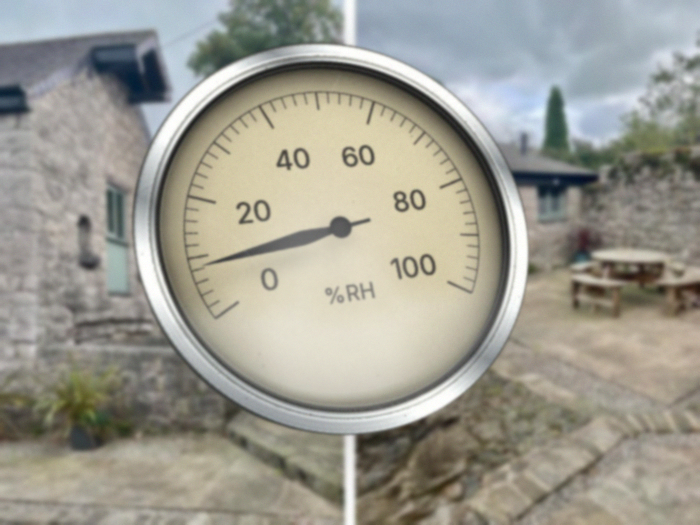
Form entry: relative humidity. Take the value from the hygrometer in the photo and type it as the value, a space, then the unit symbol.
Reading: 8 %
